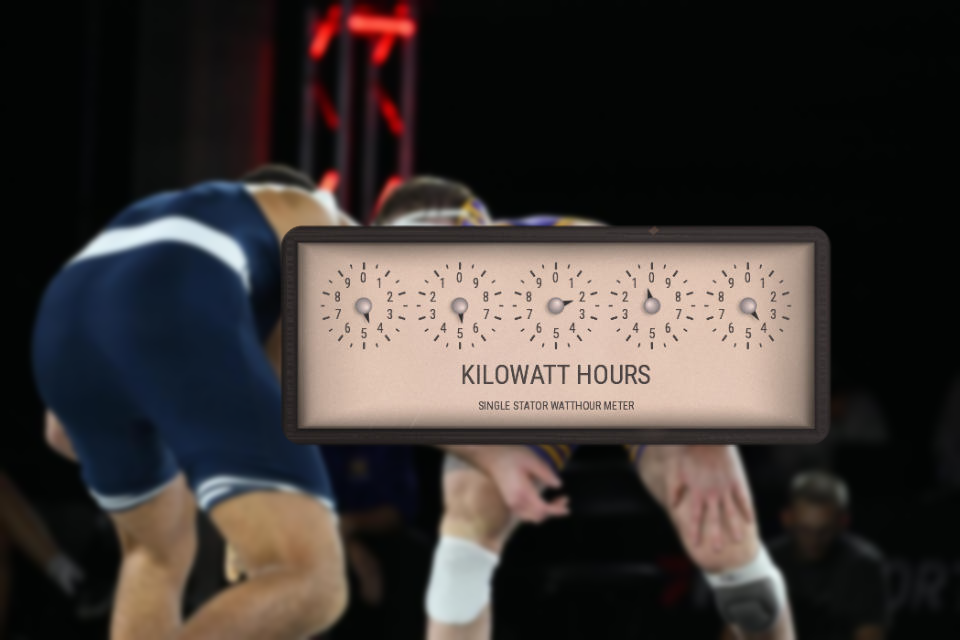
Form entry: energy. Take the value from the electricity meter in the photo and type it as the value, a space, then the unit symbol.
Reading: 45204 kWh
